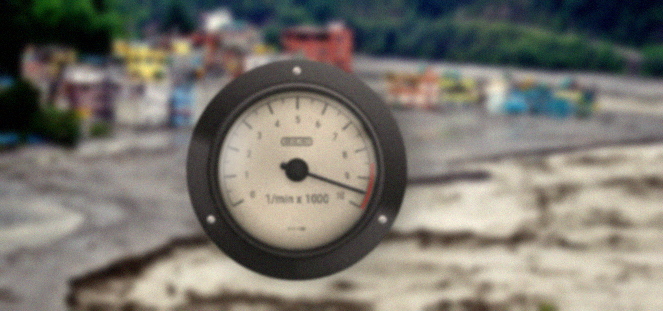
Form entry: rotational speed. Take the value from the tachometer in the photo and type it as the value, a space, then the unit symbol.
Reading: 9500 rpm
